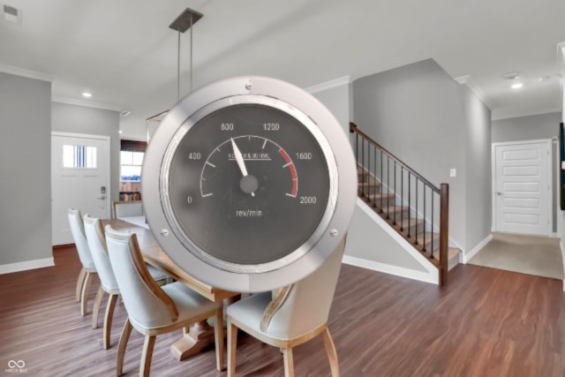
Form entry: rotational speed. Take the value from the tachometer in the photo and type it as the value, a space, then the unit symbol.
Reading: 800 rpm
